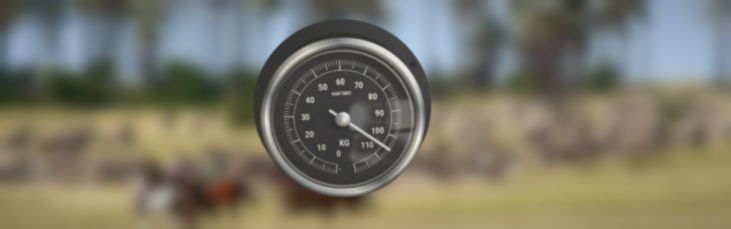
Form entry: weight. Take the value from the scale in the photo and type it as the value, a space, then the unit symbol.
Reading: 105 kg
